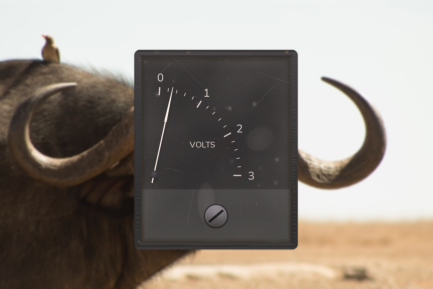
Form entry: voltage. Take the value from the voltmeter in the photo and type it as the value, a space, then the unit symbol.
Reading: 0.3 V
